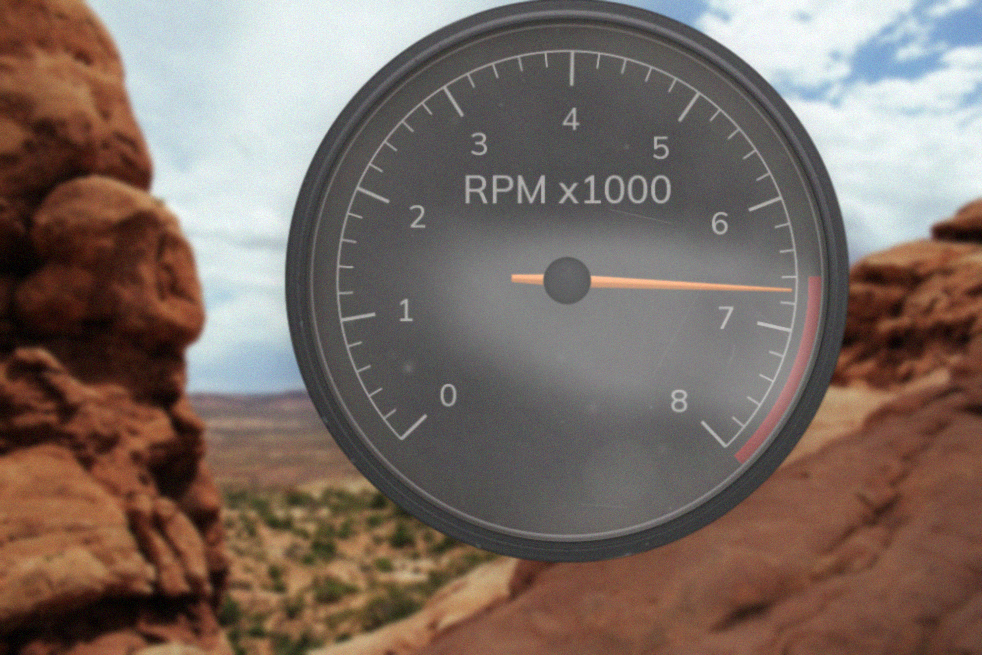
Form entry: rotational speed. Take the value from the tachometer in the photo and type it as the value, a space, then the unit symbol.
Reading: 6700 rpm
